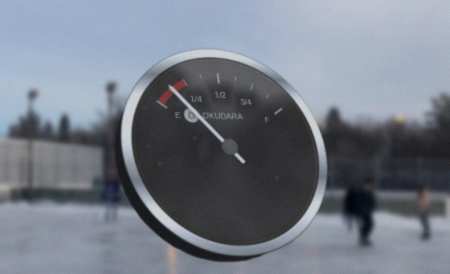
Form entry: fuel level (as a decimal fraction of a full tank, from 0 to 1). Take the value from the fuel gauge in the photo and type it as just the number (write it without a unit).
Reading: 0.125
